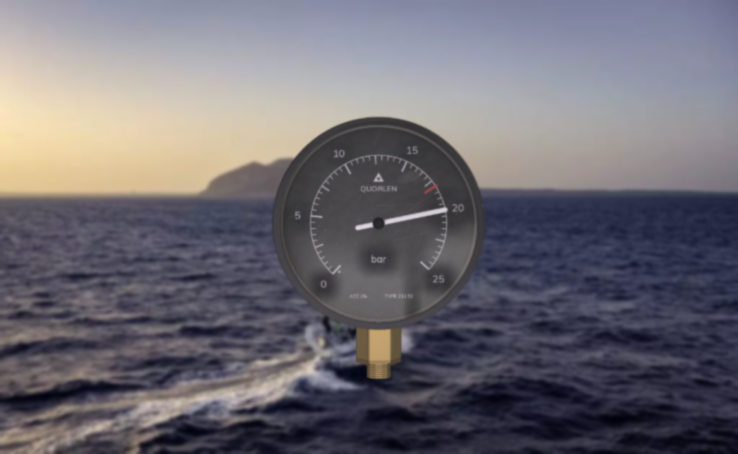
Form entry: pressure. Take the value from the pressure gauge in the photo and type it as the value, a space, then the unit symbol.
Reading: 20 bar
